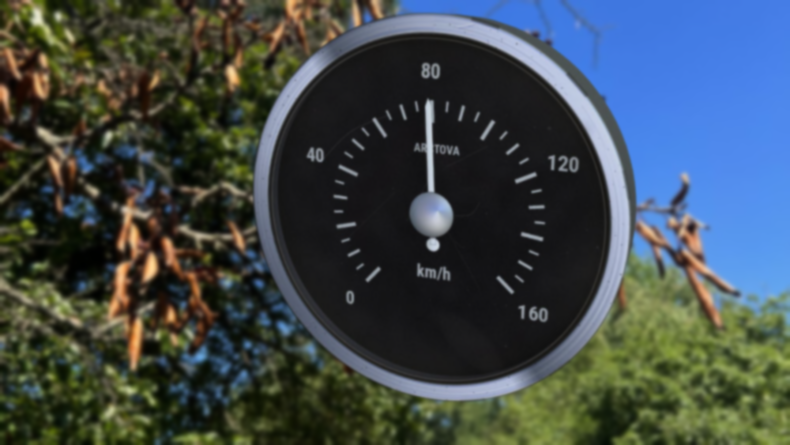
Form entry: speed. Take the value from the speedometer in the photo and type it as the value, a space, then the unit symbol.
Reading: 80 km/h
